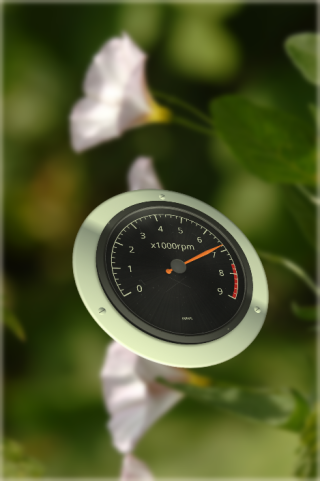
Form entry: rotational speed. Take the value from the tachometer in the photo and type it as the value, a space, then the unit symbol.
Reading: 6800 rpm
